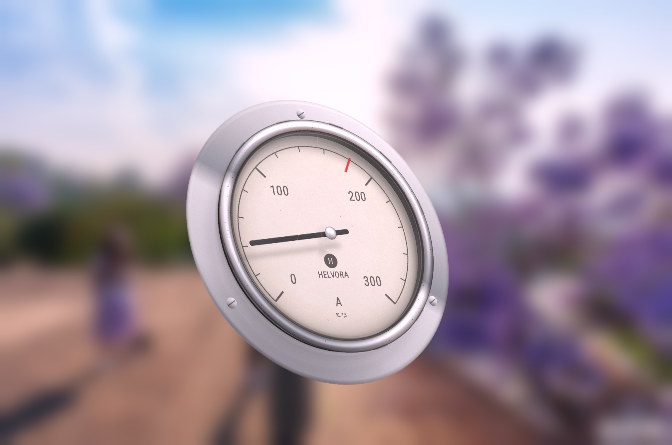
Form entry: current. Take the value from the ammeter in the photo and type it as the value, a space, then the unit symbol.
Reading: 40 A
